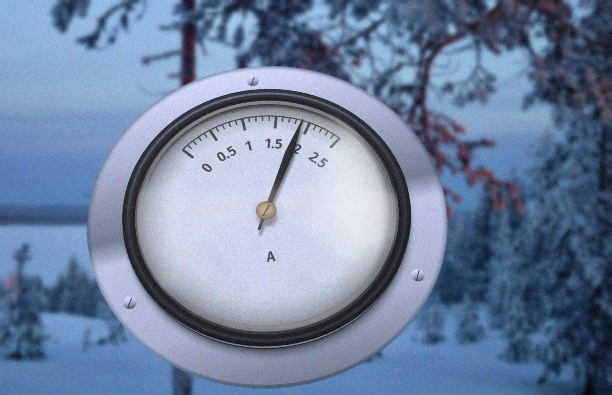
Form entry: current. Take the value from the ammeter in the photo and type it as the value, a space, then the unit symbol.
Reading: 1.9 A
